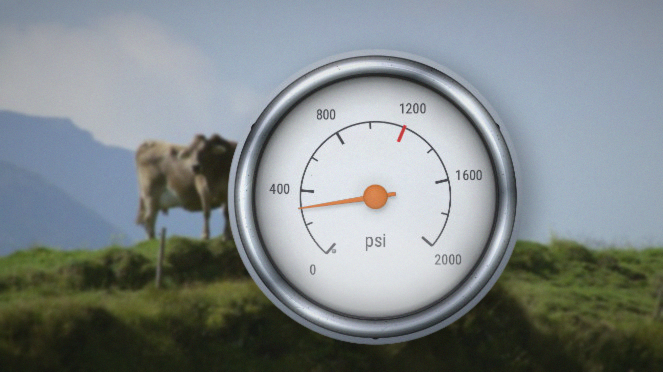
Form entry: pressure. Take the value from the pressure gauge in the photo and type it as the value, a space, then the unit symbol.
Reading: 300 psi
